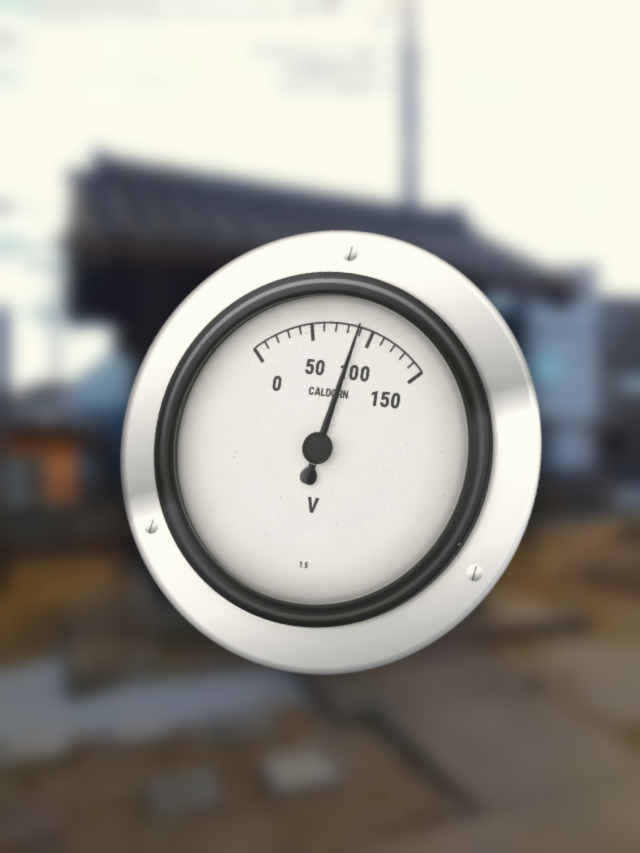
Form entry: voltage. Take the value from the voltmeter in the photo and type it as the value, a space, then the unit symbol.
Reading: 90 V
